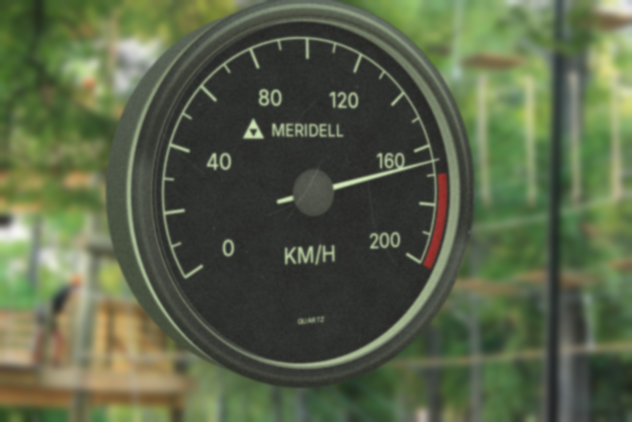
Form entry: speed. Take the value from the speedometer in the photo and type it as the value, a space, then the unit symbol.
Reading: 165 km/h
